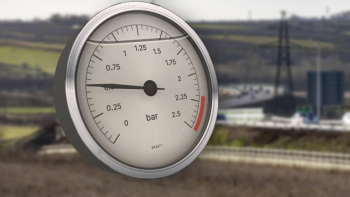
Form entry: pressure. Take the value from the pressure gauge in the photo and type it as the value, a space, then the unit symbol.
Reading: 0.5 bar
